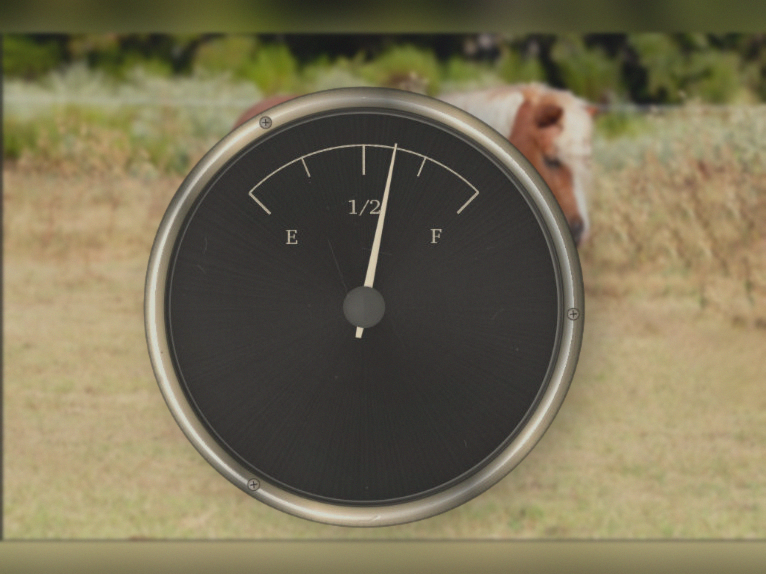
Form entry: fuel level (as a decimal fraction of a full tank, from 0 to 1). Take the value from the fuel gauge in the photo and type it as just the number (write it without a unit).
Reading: 0.625
